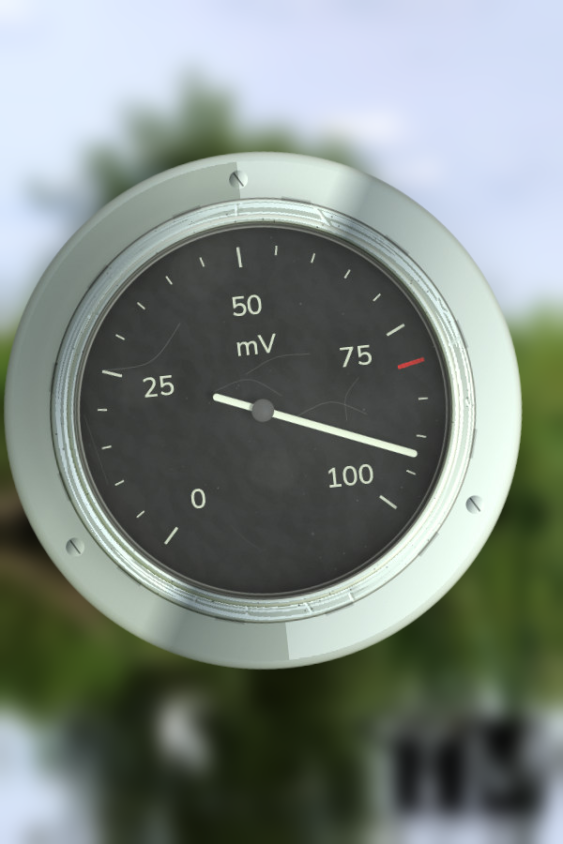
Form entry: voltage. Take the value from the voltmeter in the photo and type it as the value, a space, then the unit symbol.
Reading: 92.5 mV
